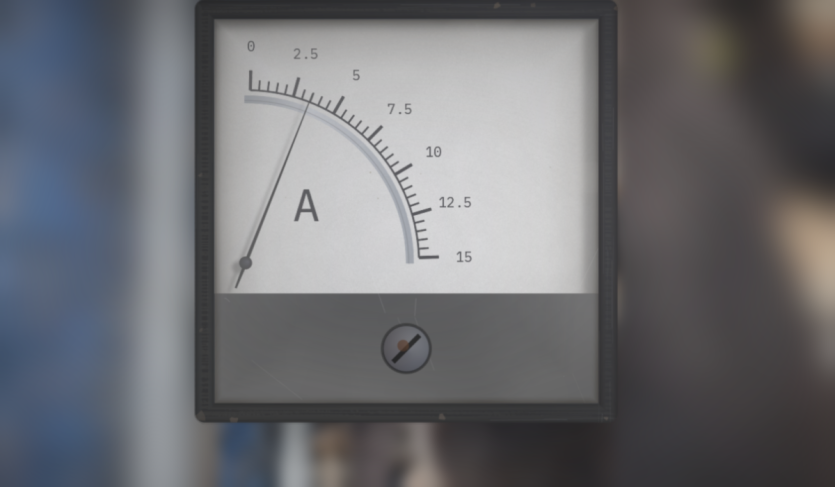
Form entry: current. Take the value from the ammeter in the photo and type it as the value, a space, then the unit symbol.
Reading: 3.5 A
